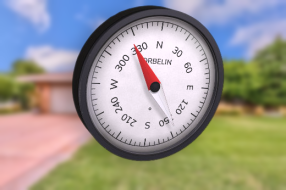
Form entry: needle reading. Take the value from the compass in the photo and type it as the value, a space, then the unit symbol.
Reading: 325 °
